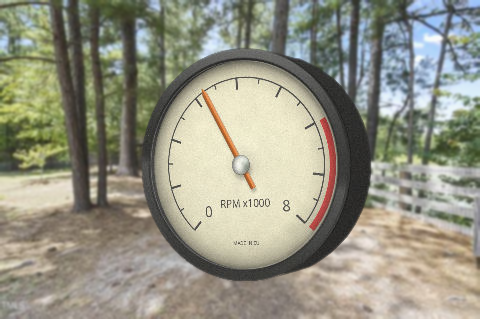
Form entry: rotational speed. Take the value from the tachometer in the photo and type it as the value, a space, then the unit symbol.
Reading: 3250 rpm
